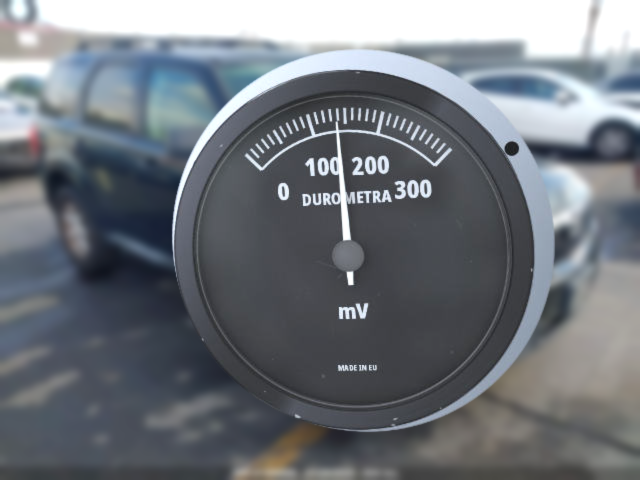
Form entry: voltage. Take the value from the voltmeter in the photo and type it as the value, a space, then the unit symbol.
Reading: 140 mV
